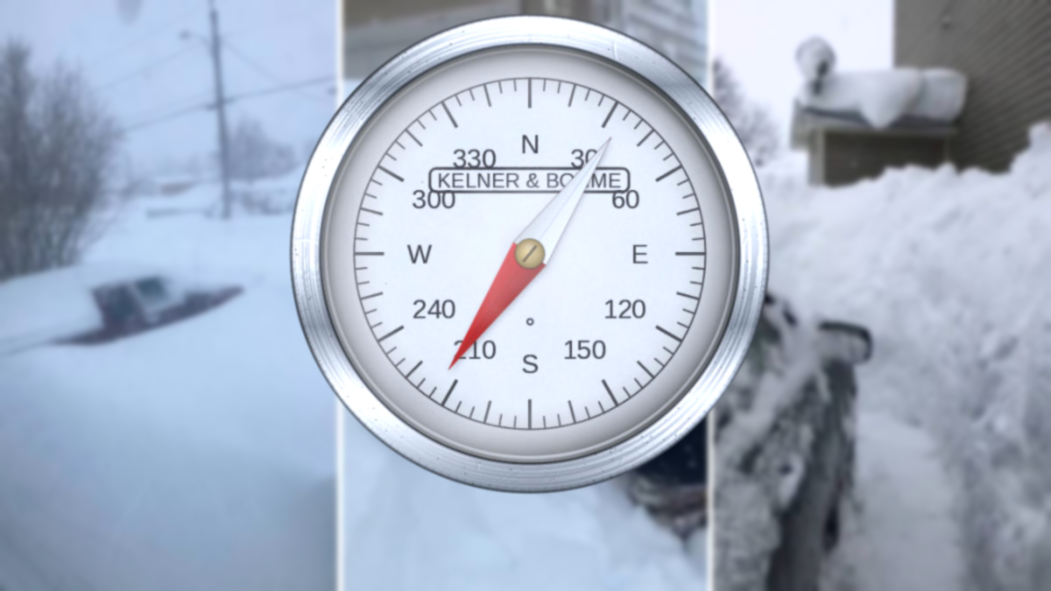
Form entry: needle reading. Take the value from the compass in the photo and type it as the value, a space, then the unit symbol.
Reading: 215 °
